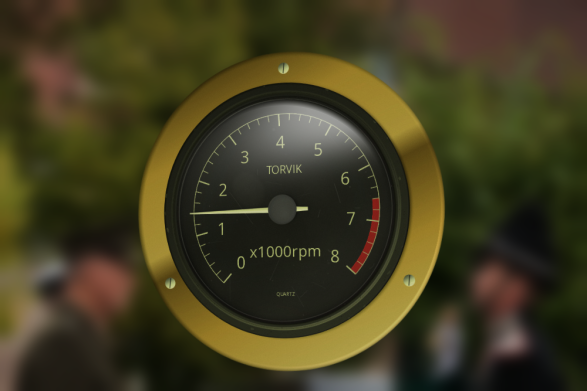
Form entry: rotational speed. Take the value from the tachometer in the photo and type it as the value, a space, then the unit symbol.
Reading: 1400 rpm
